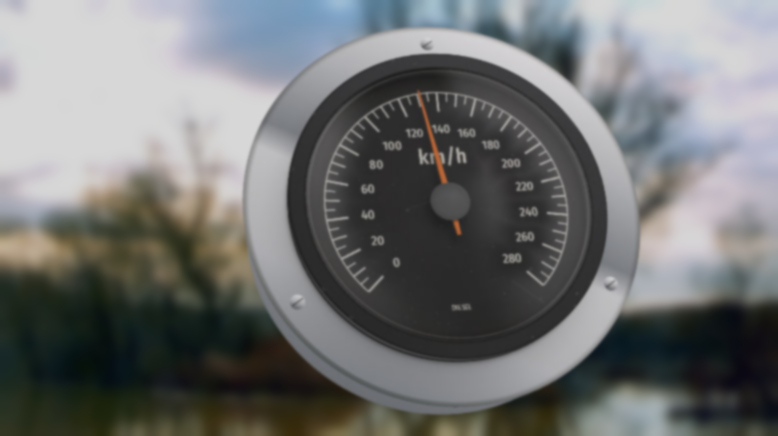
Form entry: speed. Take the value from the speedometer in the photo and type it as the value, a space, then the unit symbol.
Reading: 130 km/h
